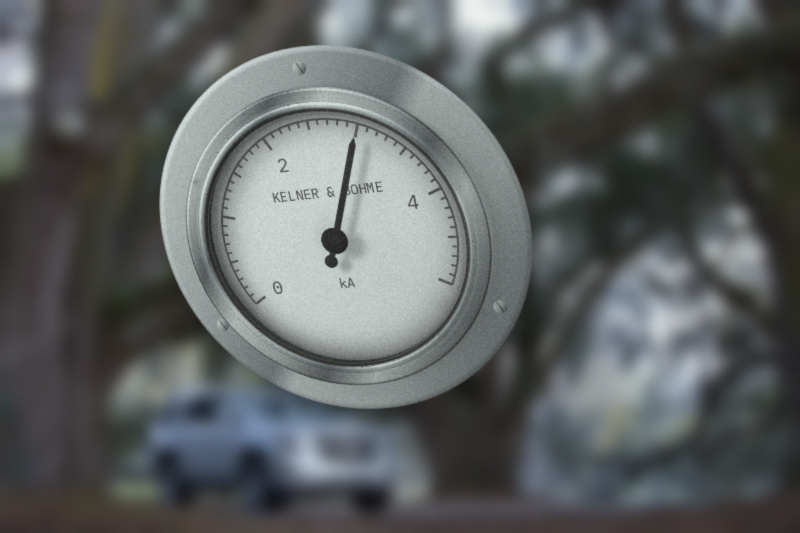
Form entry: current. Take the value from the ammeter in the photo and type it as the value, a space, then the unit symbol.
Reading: 3 kA
